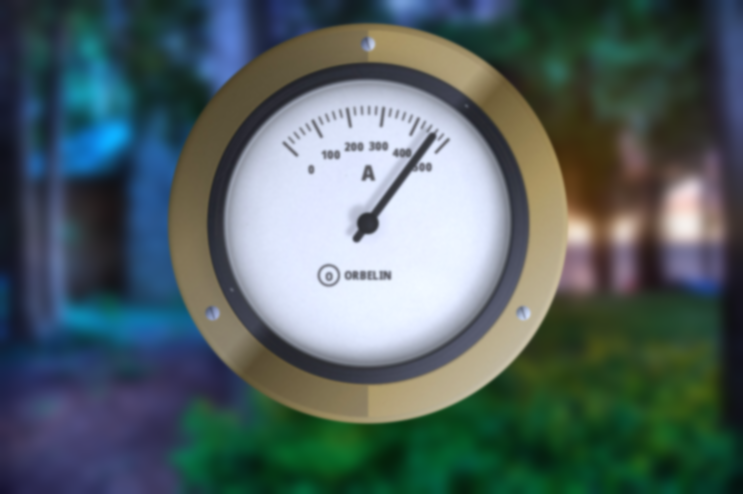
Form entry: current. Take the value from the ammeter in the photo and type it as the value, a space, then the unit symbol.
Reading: 460 A
